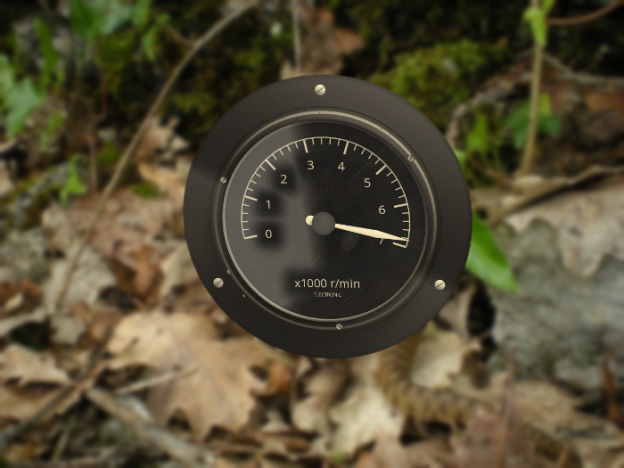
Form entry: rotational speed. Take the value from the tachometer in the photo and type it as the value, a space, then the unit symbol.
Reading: 6800 rpm
